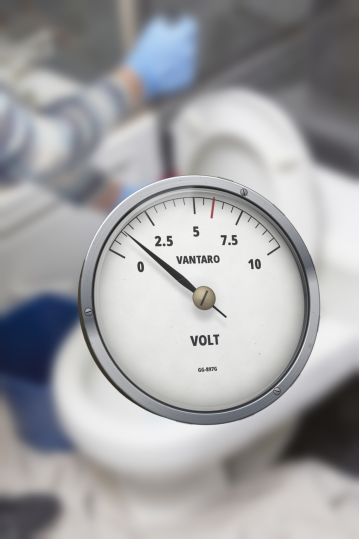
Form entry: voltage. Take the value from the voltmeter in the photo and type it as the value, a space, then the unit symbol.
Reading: 1 V
